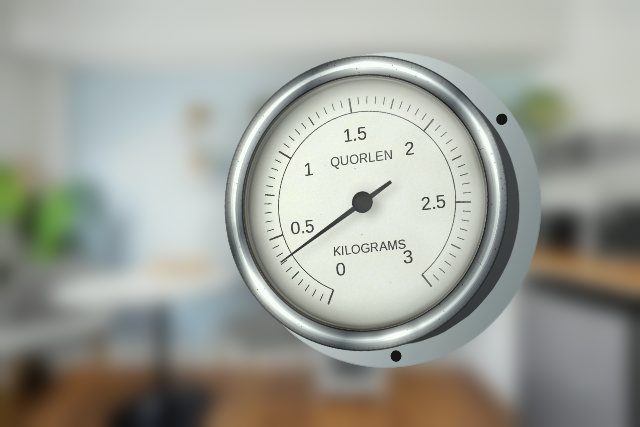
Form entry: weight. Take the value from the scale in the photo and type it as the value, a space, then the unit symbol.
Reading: 0.35 kg
